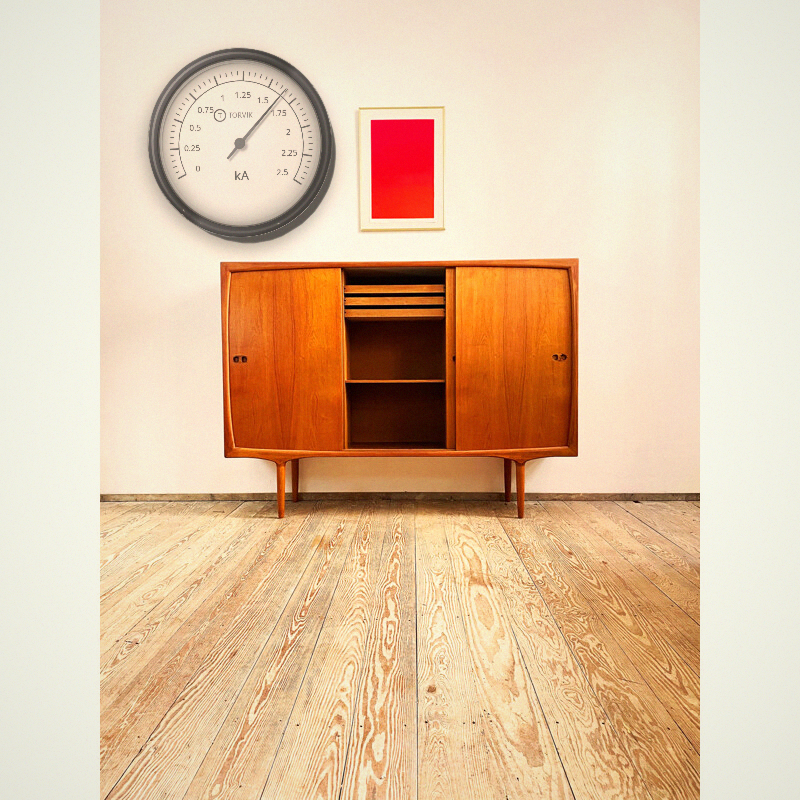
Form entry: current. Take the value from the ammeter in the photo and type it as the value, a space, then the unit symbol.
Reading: 1.65 kA
